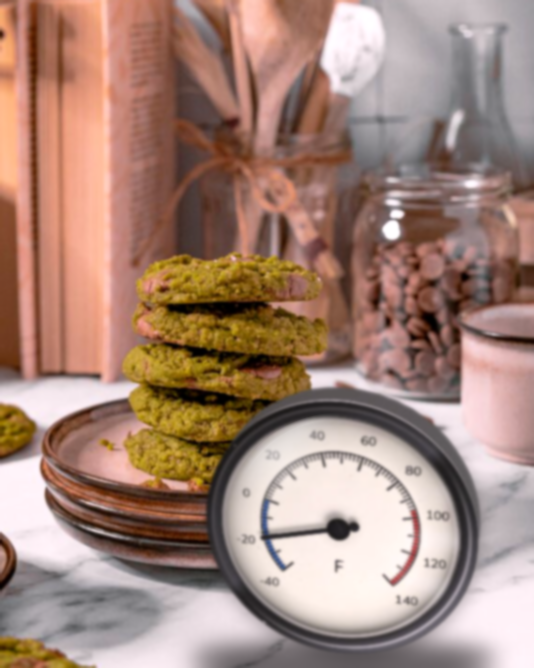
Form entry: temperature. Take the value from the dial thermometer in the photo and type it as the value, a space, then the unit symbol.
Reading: -20 °F
